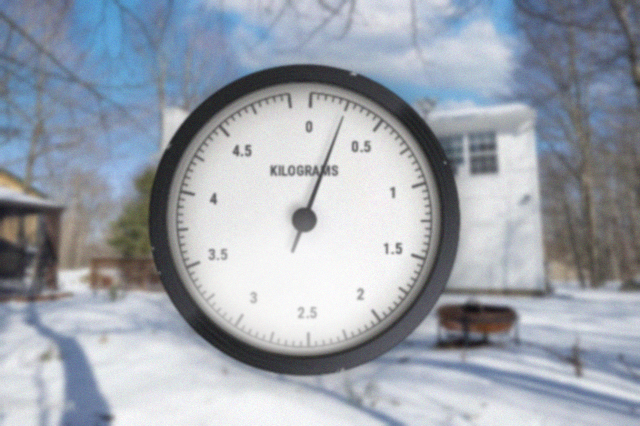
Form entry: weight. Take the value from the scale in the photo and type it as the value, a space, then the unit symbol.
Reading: 0.25 kg
